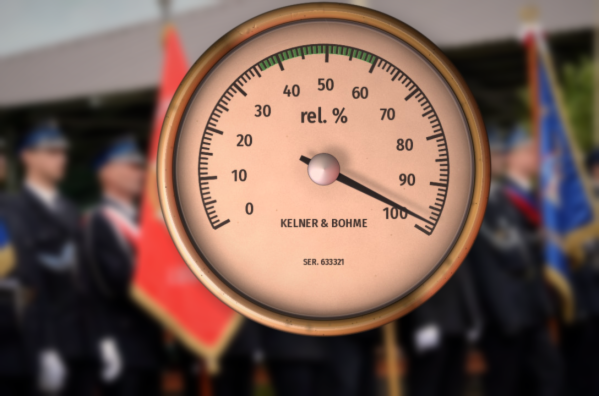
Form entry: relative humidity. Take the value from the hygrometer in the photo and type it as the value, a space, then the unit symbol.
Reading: 98 %
